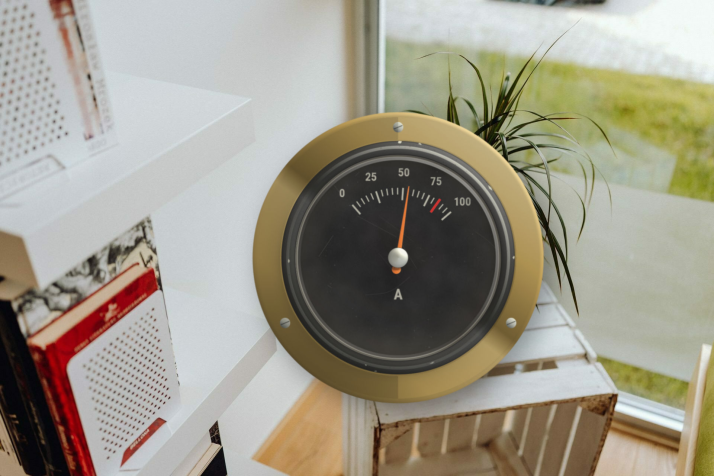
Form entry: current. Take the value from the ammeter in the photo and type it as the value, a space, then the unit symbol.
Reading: 55 A
